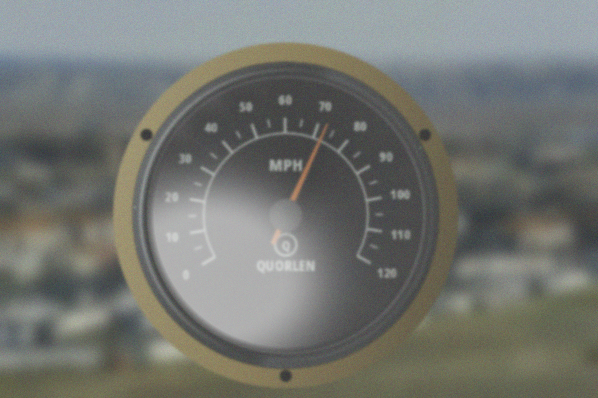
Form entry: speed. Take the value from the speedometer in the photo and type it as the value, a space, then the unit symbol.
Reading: 72.5 mph
